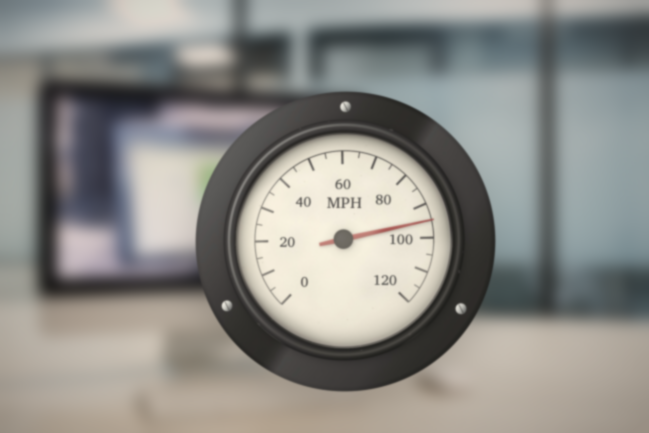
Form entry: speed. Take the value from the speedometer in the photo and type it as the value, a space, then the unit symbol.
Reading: 95 mph
